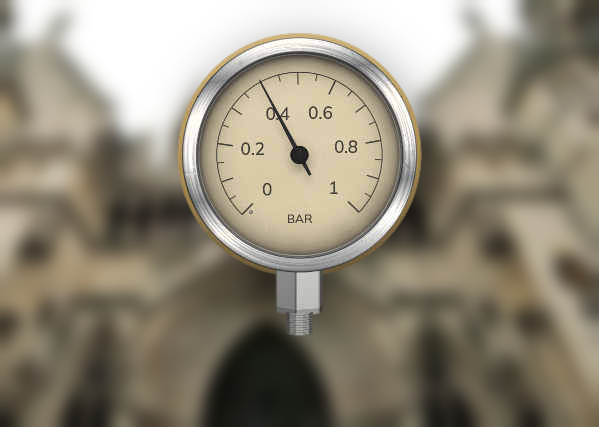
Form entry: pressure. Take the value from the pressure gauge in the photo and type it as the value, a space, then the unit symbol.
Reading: 0.4 bar
